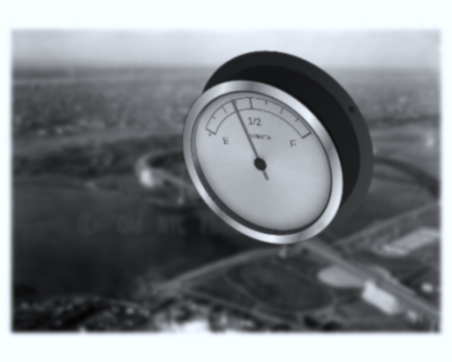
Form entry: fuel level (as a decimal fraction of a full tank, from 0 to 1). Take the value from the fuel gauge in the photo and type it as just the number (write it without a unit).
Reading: 0.375
